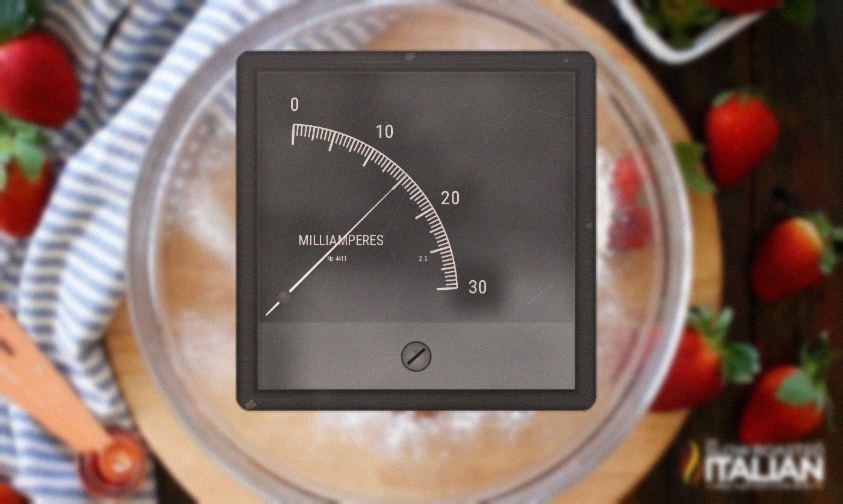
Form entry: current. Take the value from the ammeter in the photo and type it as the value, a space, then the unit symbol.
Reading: 15 mA
